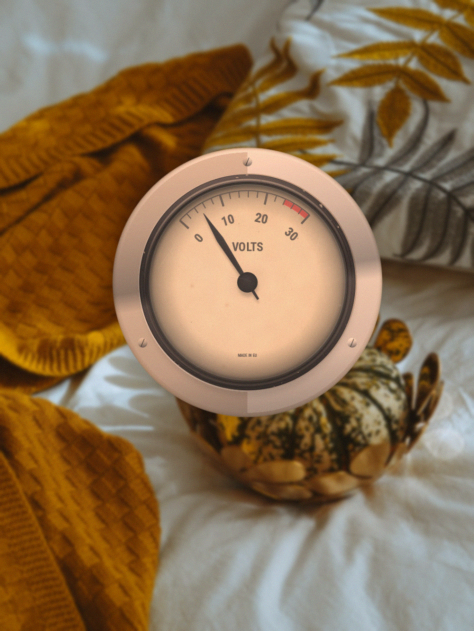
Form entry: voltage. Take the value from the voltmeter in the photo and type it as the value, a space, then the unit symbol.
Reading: 5 V
